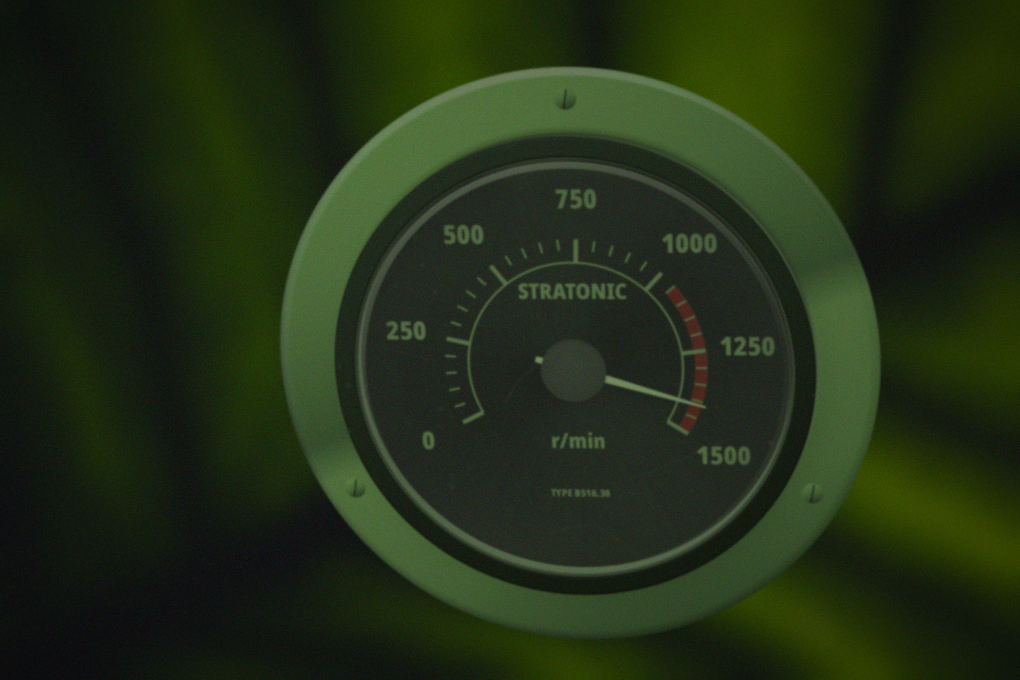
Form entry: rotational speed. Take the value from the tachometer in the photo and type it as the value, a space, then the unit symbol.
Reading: 1400 rpm
